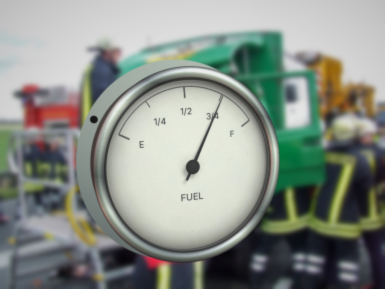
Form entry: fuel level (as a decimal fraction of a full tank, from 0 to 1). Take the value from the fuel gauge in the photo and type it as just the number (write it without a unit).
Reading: 0.75
